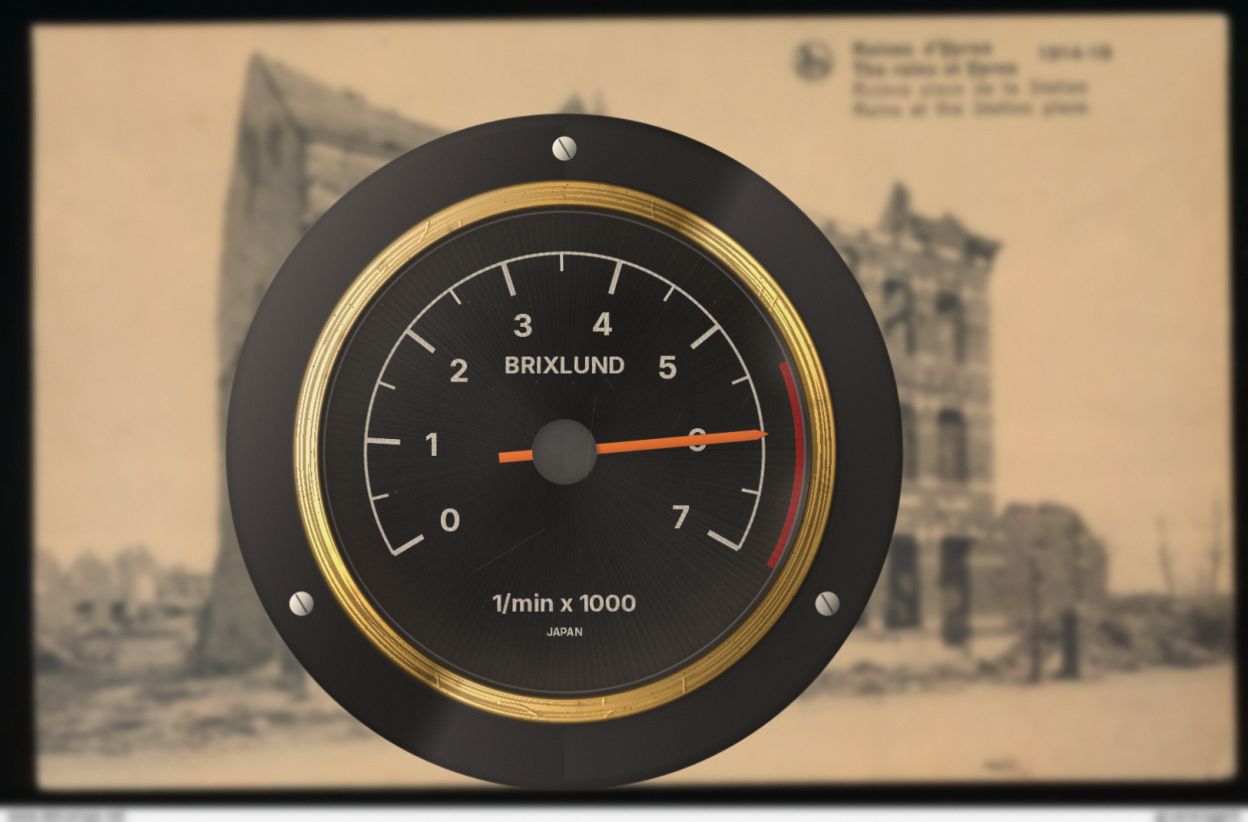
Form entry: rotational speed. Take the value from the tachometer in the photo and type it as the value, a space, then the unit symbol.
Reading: 6000 rpm
